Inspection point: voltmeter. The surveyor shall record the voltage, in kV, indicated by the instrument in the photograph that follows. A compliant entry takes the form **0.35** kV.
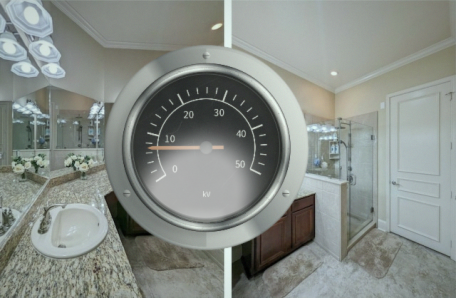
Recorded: **7** kV
